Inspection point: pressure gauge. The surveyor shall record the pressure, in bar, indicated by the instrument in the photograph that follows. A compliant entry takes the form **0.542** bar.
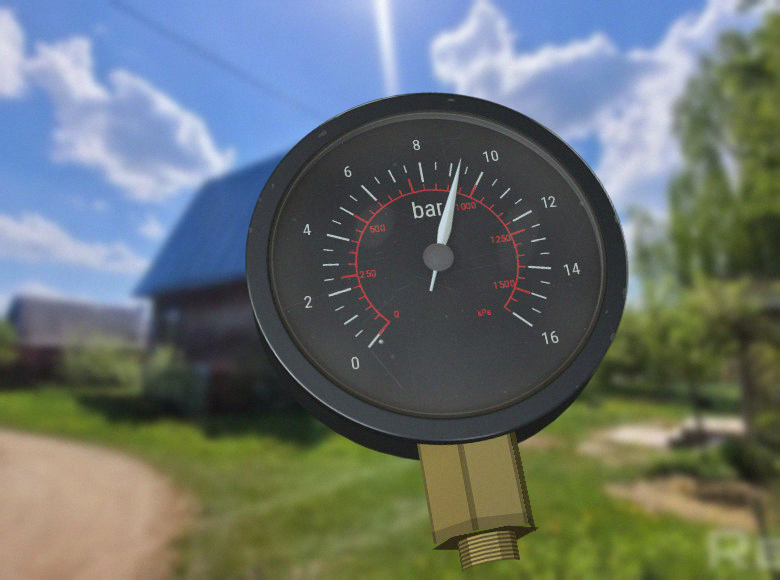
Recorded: **9.25** bar
